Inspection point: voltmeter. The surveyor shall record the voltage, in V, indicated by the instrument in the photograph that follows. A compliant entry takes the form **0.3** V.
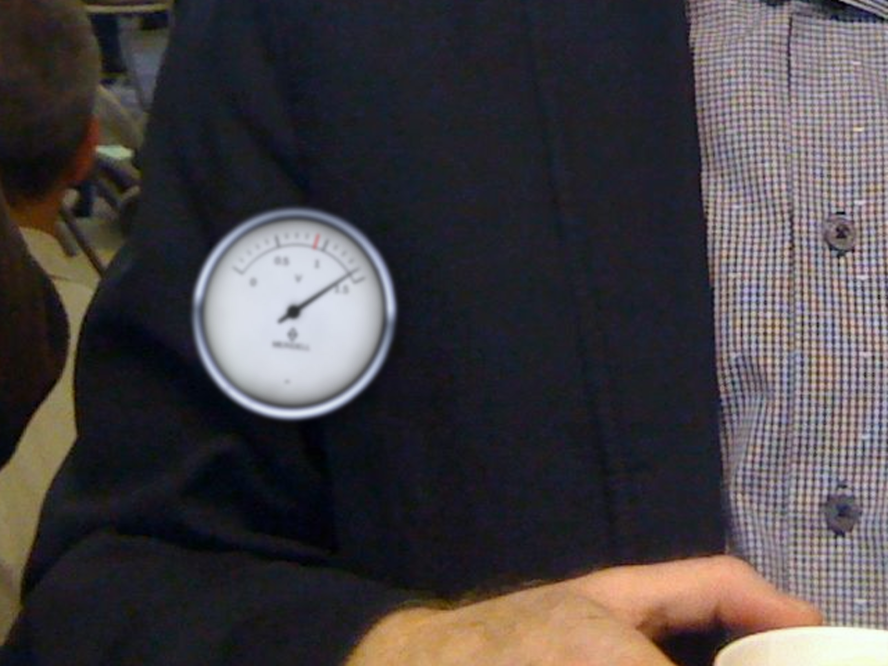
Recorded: **1.4** V
